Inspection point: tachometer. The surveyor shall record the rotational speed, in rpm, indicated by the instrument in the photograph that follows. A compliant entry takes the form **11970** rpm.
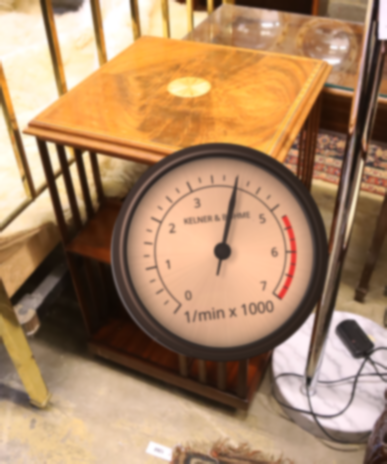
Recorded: **4000** rpm
